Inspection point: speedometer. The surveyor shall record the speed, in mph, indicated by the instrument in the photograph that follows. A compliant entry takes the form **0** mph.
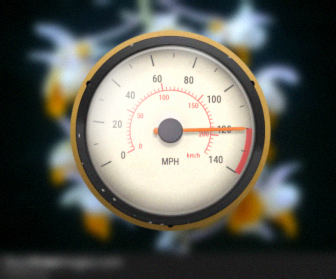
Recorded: **120** mph
